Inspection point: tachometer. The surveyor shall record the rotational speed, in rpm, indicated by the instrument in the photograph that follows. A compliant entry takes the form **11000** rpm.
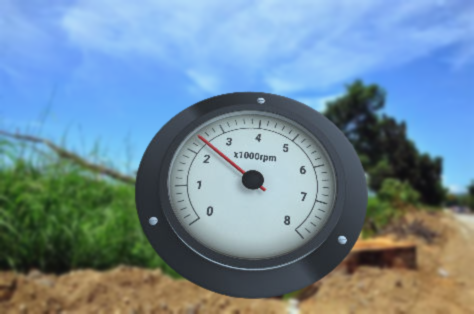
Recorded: **2400** rpm
